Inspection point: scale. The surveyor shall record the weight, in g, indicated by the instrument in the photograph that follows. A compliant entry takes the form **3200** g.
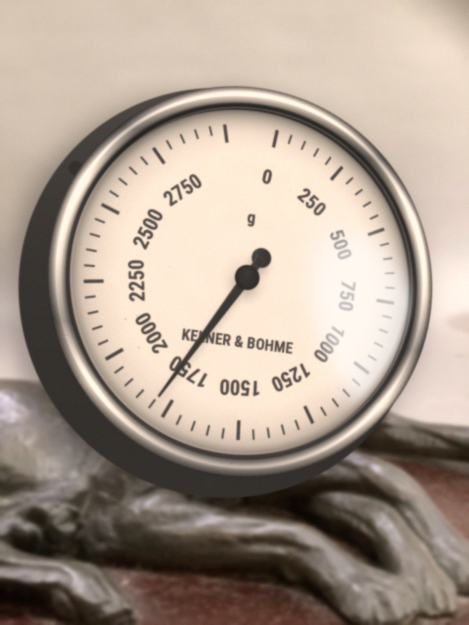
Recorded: **1800** g
